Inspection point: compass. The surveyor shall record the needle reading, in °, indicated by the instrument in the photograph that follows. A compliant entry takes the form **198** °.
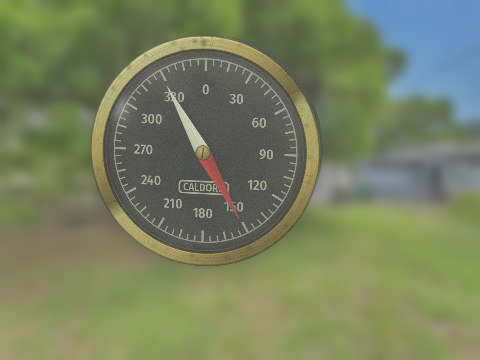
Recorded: **150** °
